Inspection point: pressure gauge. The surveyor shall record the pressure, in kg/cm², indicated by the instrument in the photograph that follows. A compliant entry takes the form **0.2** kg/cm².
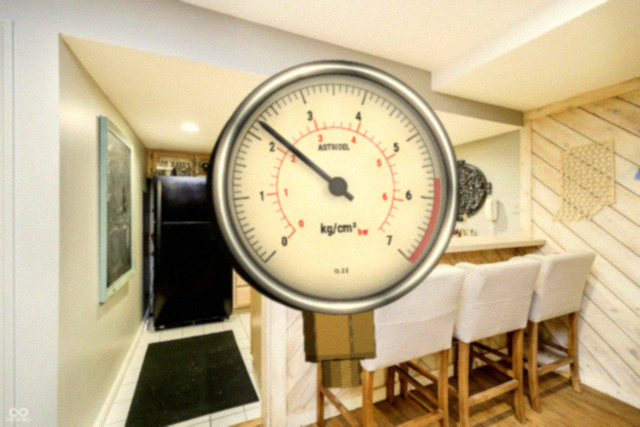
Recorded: **2.2** kg/cm²
